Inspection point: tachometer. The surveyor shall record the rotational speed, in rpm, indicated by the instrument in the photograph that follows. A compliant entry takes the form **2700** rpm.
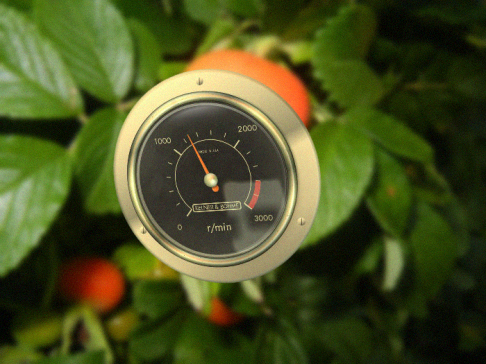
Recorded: **1300** rpm
